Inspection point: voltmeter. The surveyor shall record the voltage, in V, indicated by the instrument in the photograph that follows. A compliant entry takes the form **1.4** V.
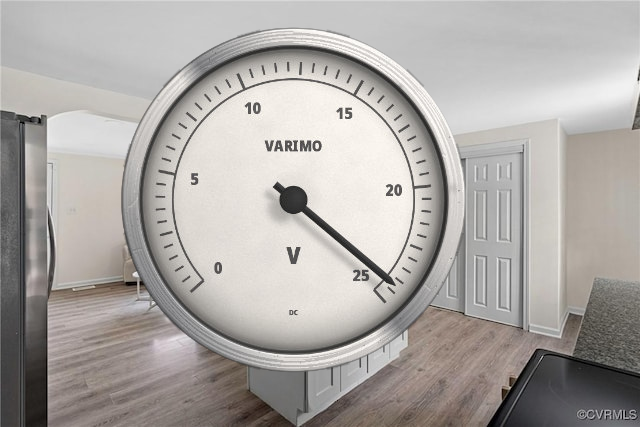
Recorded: **24.25** V
